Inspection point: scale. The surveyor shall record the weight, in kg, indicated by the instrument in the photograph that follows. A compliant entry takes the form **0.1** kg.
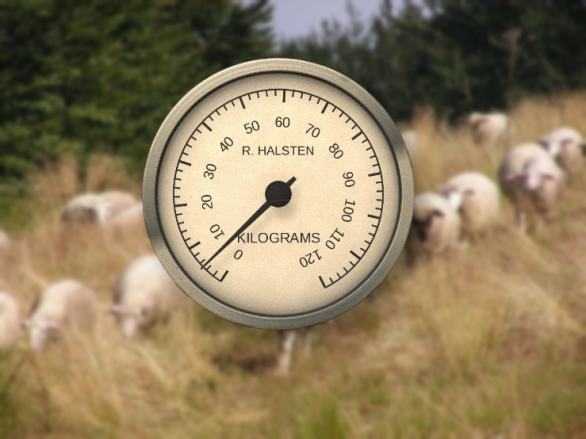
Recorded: **5** kg
